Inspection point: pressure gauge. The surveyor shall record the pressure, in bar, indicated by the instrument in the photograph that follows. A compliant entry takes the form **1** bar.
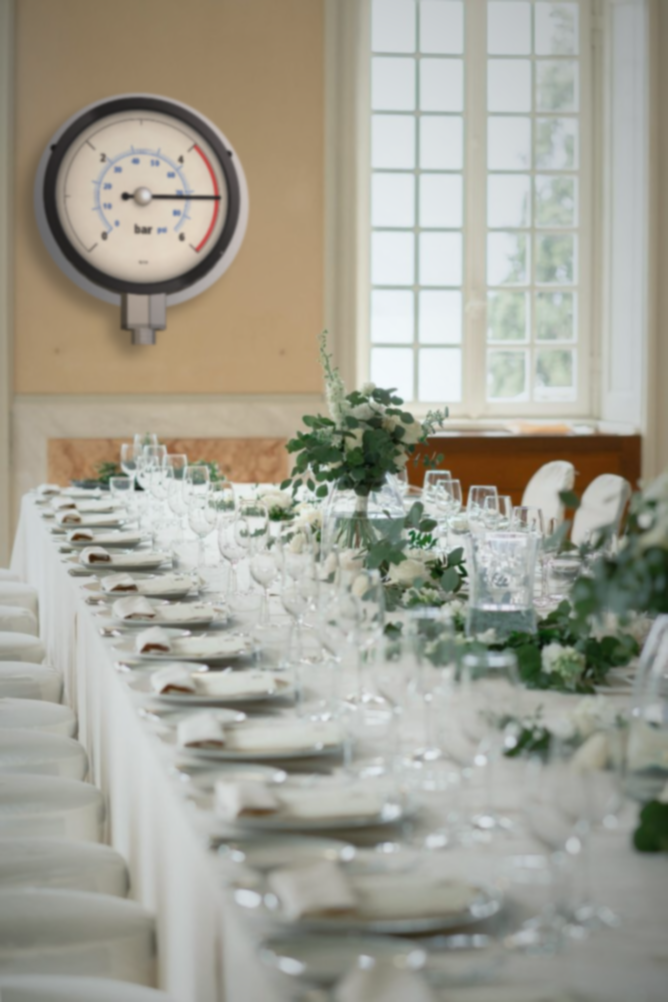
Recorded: **5** bar
